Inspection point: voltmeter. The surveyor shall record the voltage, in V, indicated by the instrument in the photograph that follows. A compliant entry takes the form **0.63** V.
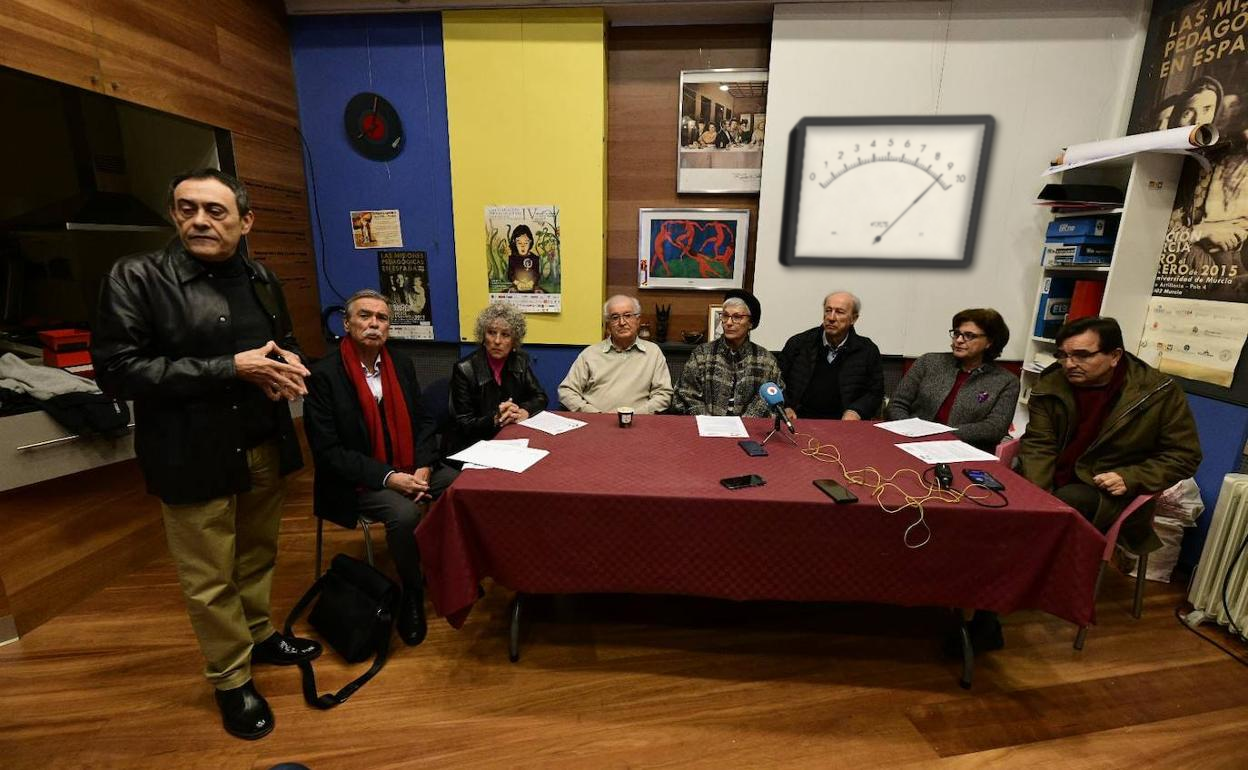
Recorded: **9** V
